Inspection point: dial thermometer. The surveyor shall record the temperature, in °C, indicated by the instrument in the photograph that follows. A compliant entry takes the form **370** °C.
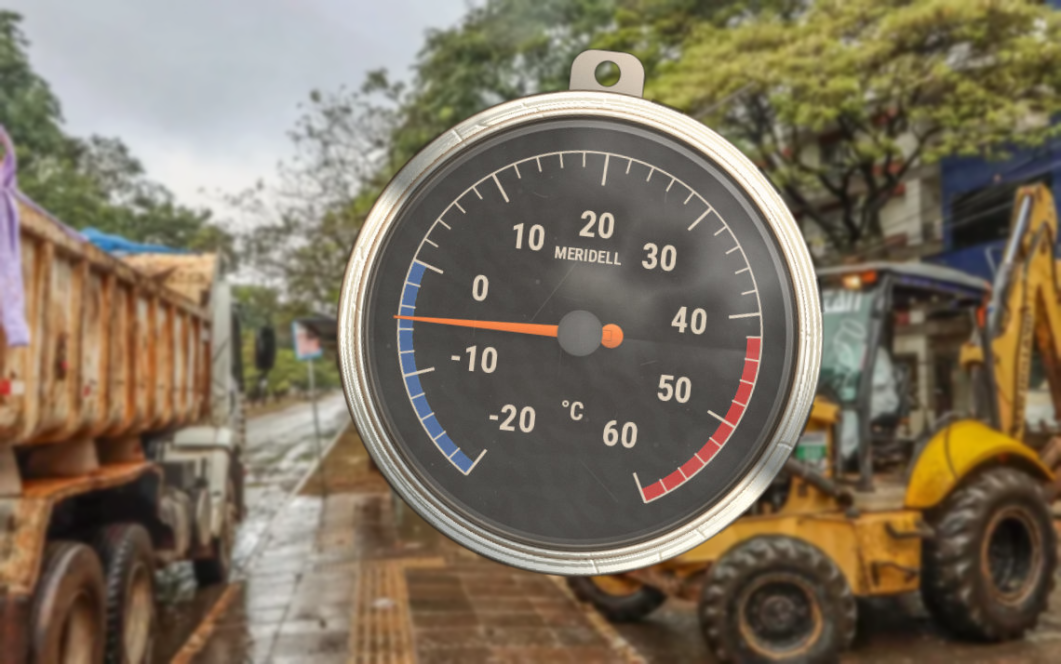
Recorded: **-5** °C
